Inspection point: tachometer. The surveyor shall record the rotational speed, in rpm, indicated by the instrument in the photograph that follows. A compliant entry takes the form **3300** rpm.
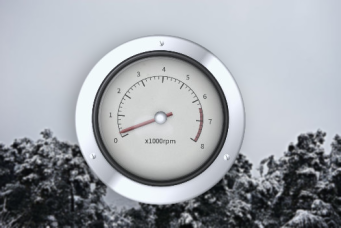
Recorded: **200** rpm
